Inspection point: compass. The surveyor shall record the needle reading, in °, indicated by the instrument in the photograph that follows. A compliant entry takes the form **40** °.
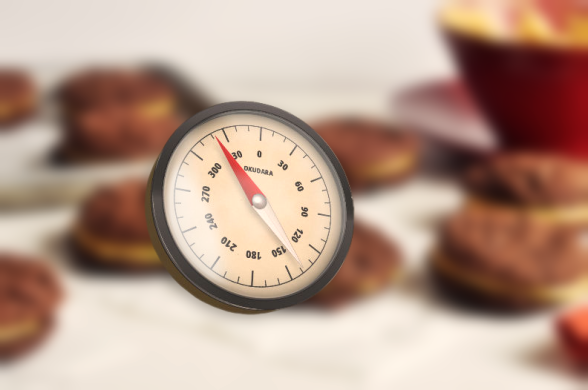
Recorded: **320** °
